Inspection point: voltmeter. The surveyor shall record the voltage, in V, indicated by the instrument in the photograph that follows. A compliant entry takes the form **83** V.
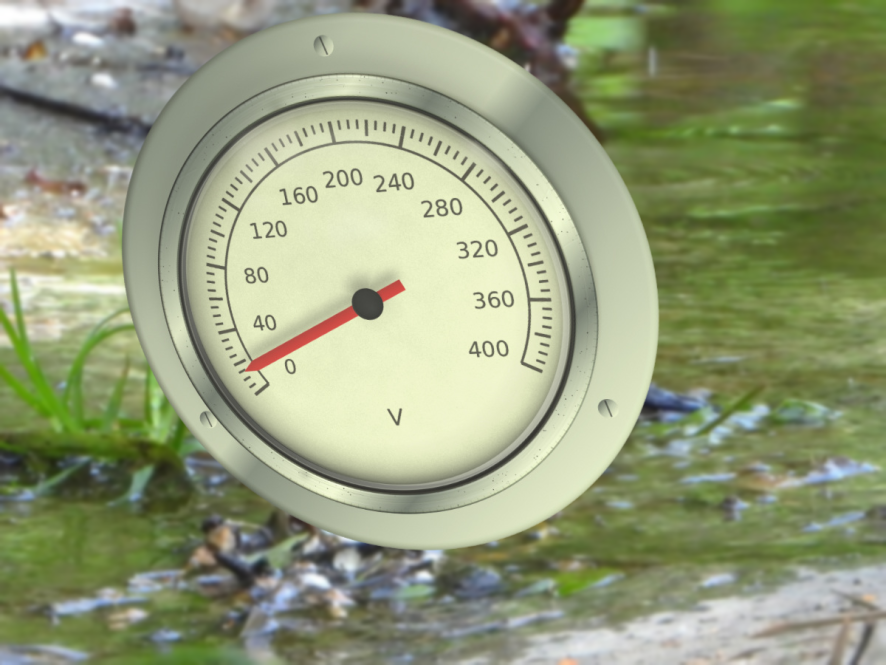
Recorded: **15** V
